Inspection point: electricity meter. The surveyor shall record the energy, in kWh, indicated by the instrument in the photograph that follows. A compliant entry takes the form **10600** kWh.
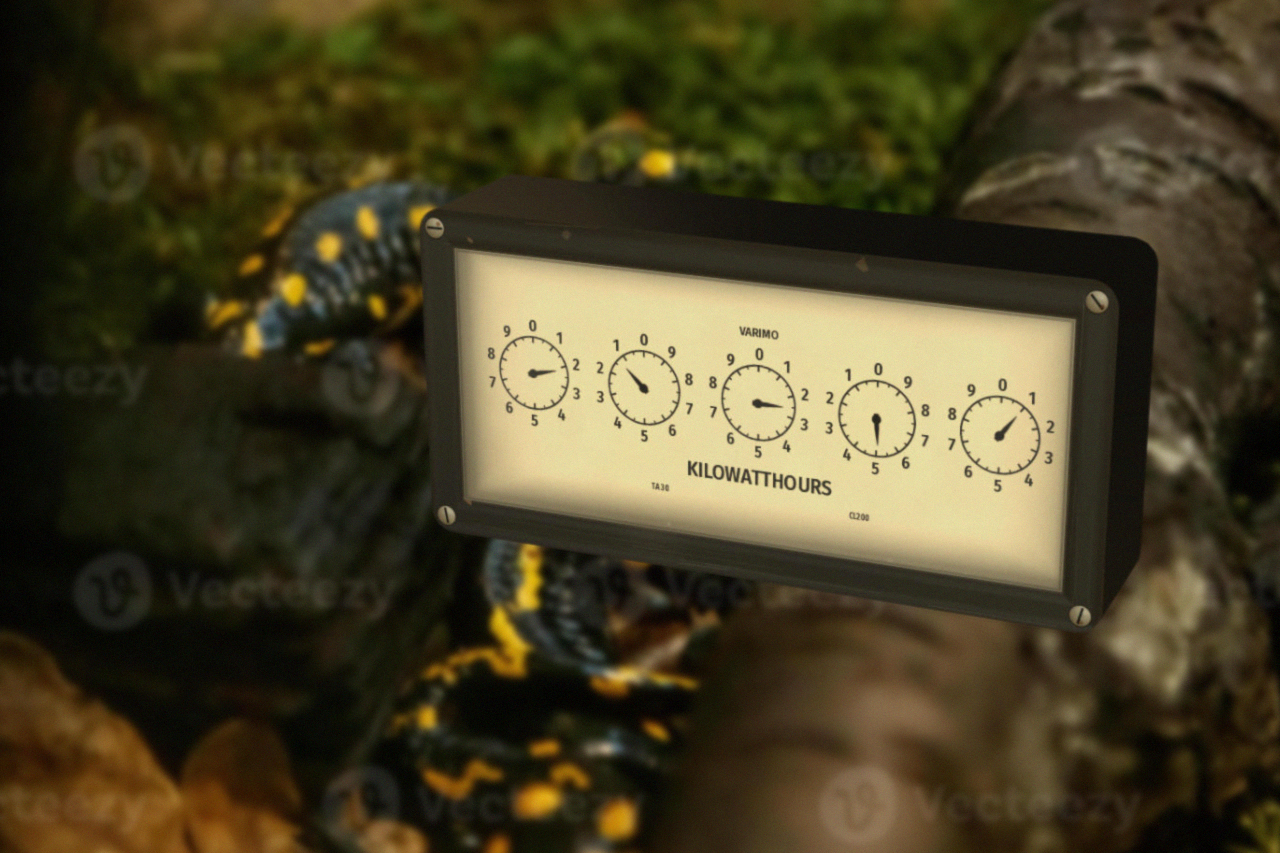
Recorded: **21251** kWh
